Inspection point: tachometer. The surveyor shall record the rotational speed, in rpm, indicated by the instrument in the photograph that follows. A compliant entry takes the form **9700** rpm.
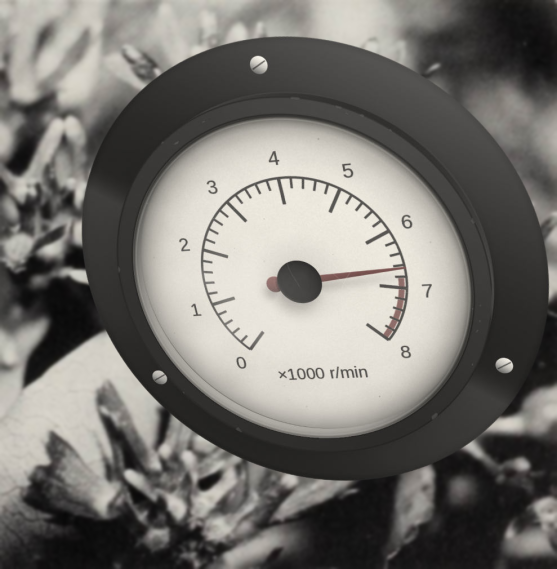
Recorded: **6600** rpm
